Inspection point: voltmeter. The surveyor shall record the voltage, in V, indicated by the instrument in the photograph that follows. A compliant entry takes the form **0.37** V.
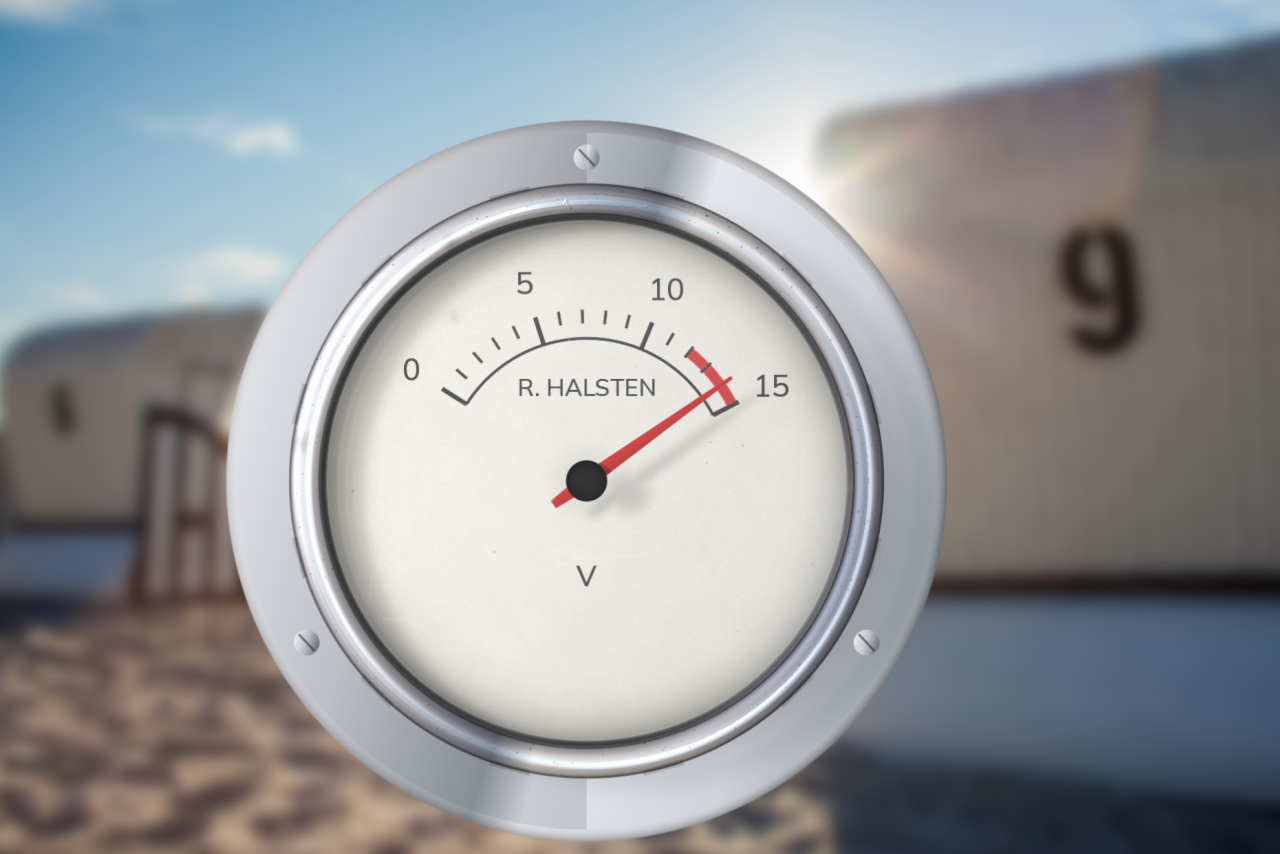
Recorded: **14** V
